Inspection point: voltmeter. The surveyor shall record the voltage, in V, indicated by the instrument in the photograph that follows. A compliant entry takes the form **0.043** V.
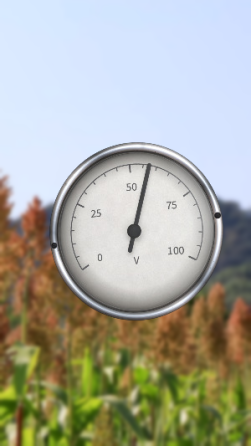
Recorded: **57.5** V
